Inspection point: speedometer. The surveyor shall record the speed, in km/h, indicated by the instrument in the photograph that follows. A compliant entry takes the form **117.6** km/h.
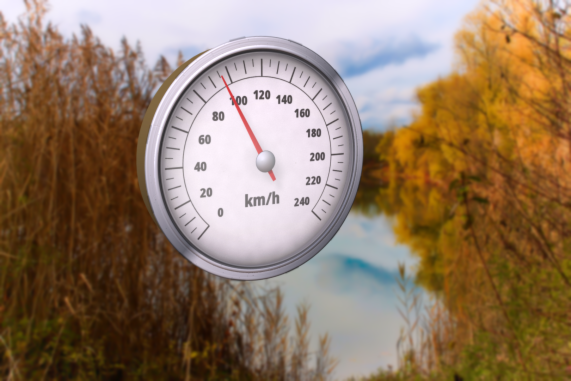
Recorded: **95** km/h
